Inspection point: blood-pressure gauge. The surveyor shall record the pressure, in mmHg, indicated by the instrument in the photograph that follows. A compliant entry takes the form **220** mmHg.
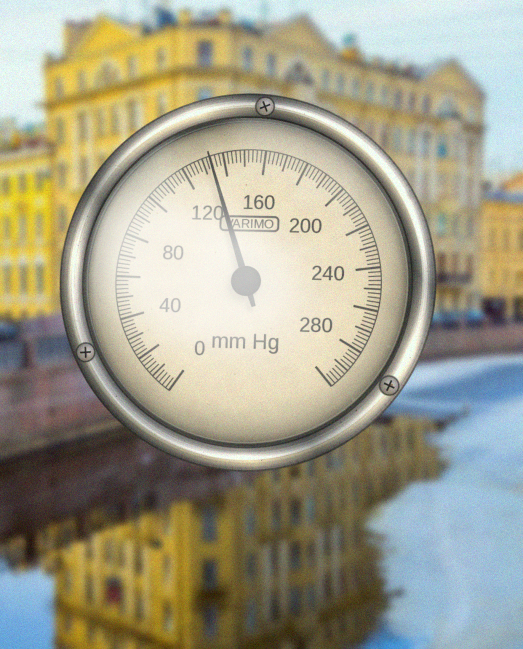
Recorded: **134** mmHg
